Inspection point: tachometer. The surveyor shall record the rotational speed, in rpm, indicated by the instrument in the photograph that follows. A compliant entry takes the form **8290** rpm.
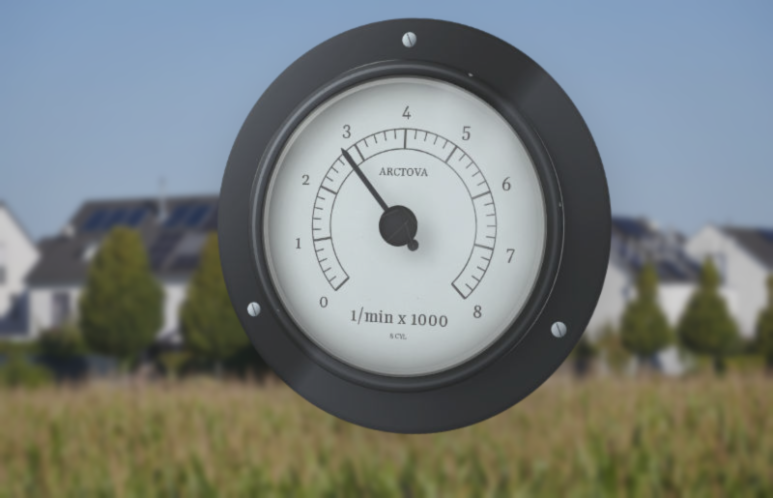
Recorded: **2800** rpm
